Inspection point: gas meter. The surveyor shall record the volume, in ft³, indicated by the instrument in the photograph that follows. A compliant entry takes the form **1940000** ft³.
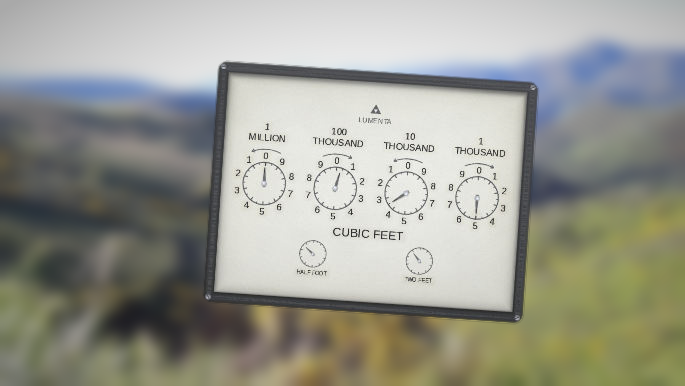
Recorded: **3500** ft³
